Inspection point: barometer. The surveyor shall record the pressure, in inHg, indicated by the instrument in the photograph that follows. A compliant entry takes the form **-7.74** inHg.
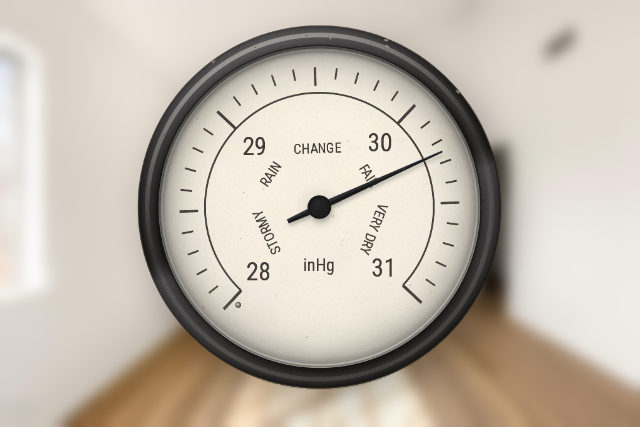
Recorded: **30.25** inHg
